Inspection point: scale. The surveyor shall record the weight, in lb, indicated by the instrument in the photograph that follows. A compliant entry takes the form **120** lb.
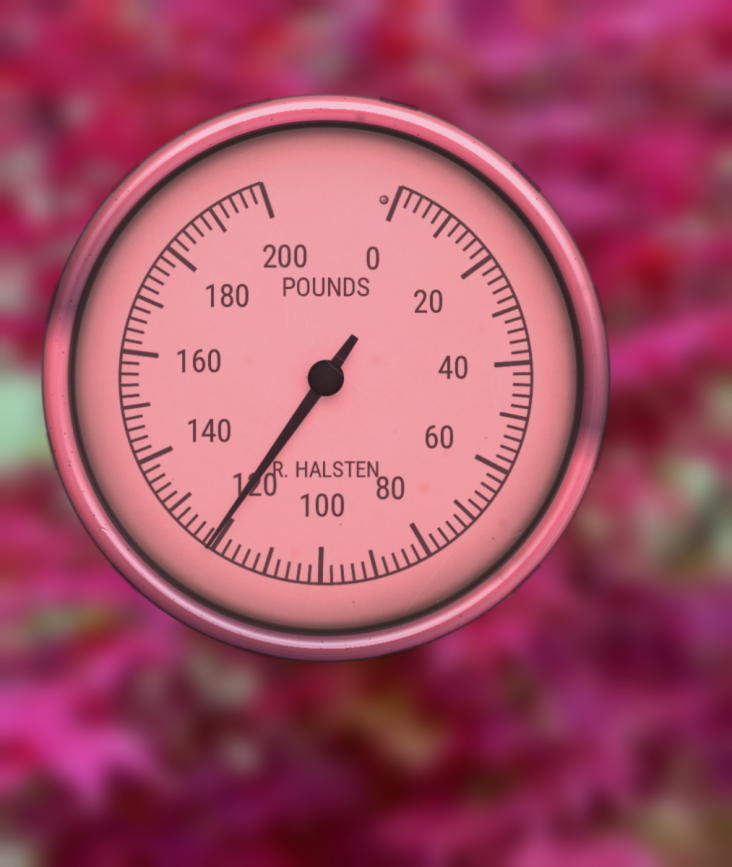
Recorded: **121** lb
